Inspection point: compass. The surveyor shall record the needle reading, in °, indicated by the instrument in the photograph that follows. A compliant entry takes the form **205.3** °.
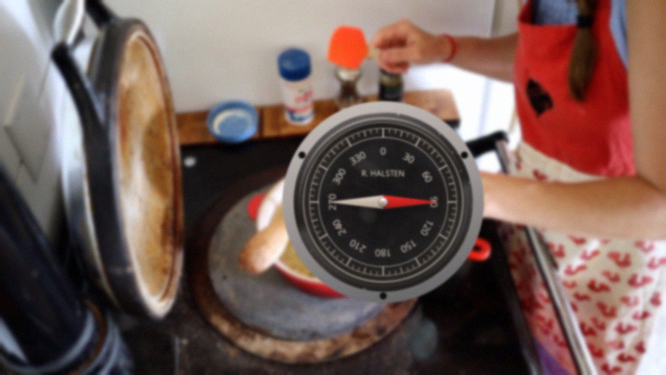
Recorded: **90** °
